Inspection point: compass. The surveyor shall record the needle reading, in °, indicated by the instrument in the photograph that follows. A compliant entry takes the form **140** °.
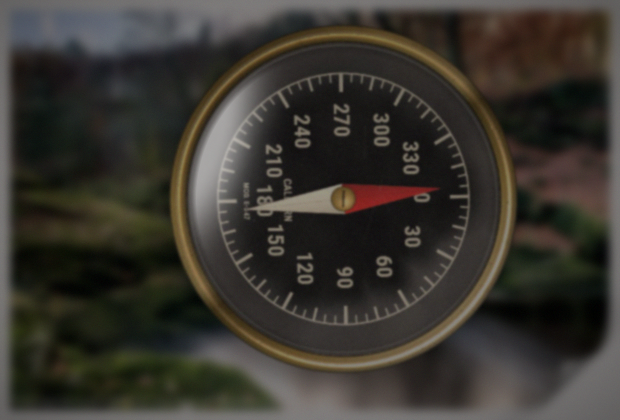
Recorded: **355** °
